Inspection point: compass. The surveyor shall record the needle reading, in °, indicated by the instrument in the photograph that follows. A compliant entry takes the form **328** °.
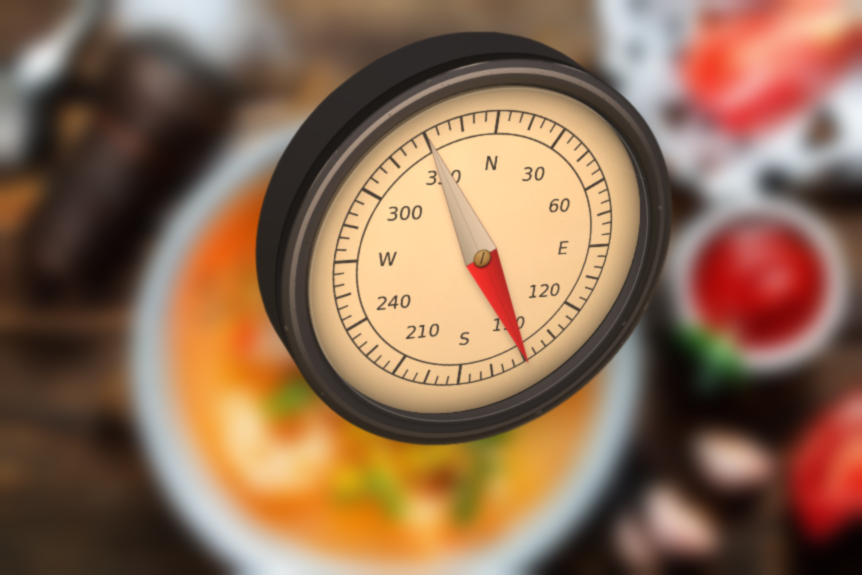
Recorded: **150** °
